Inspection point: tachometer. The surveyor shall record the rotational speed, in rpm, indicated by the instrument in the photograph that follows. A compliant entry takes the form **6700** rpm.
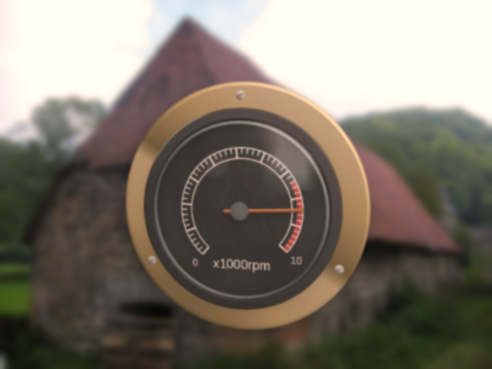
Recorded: **8400** rpm
